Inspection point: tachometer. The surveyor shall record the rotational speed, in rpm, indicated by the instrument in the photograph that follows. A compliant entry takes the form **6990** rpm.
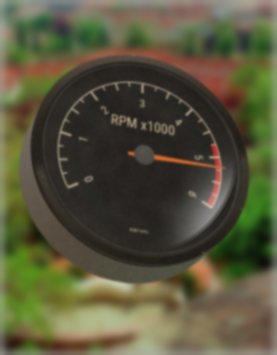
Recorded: **5250** rpm
